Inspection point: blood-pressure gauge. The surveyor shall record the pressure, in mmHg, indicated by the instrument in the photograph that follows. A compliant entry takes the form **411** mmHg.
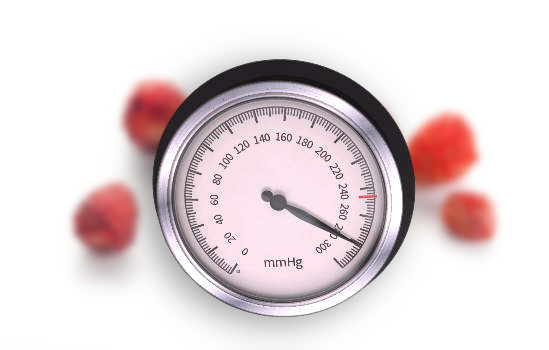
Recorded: **280** mmHg
